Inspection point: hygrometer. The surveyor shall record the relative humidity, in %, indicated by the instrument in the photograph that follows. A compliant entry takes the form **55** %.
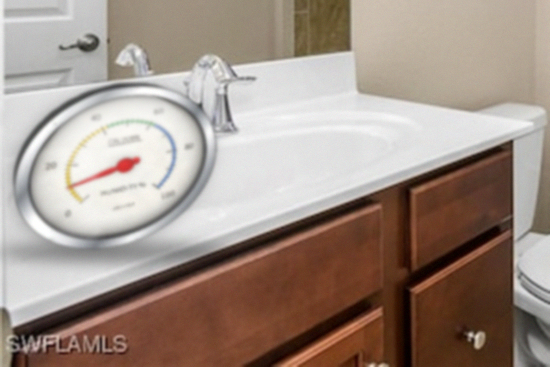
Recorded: **10** %
